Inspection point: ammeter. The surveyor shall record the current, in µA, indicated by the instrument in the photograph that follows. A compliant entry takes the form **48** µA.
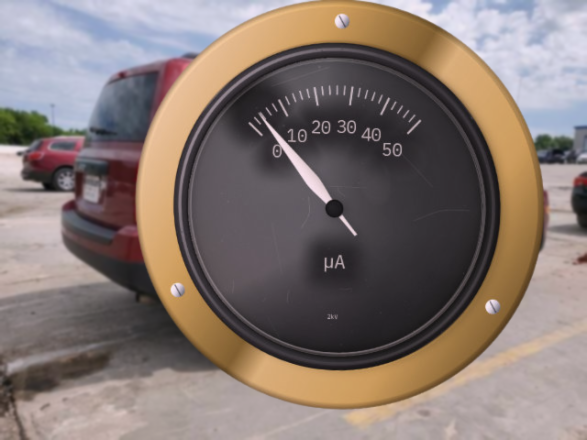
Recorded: **4** µA
